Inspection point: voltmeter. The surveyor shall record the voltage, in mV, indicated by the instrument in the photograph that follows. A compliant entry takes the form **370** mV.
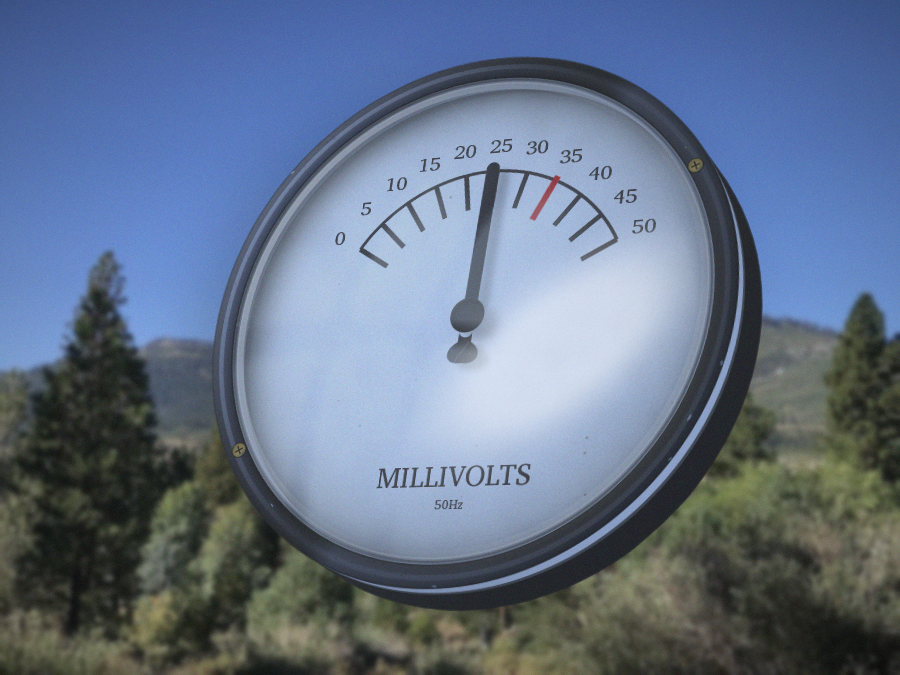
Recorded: **25** mV
